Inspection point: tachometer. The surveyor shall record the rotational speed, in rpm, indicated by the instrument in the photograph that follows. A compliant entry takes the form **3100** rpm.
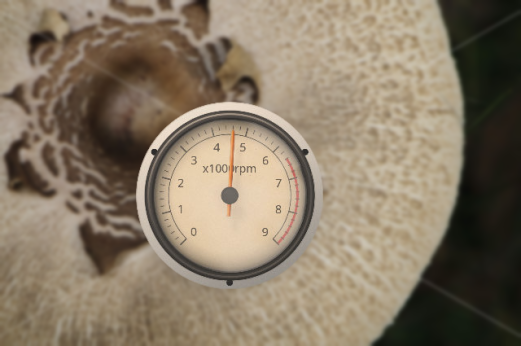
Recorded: **4600** rpm
